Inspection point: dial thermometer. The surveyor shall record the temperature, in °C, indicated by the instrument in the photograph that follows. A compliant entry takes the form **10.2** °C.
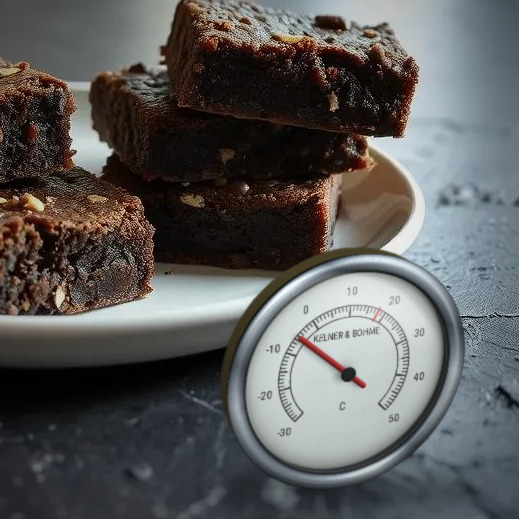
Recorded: **-5** °C
